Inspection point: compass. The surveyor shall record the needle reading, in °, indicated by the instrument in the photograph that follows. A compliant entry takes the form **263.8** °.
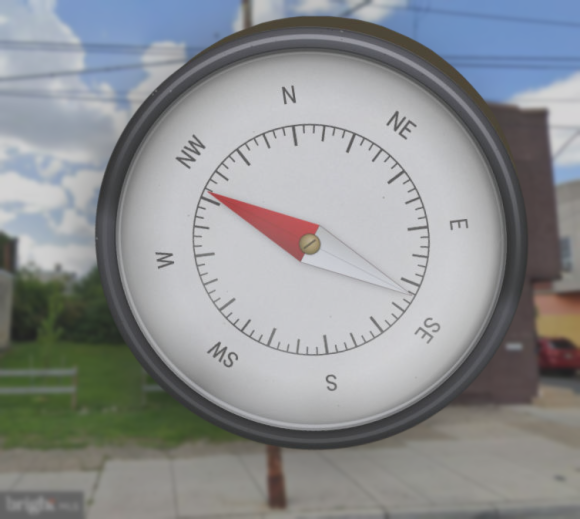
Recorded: **305** °
